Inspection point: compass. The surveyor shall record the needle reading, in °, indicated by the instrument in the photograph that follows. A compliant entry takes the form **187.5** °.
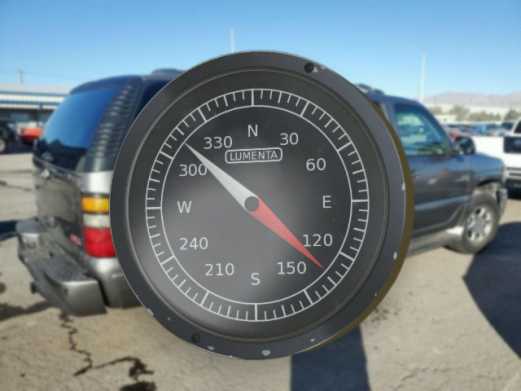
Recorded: **132.5** °
